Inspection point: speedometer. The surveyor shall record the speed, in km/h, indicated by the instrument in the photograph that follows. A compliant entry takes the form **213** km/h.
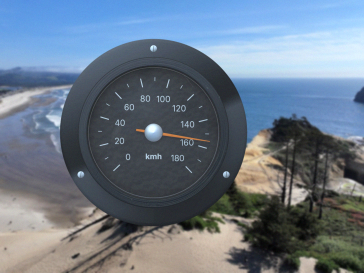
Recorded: **155** km/h
